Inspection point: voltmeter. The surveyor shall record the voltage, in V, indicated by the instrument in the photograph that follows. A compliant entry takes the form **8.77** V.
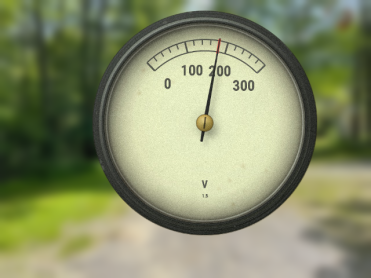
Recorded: **180** V
